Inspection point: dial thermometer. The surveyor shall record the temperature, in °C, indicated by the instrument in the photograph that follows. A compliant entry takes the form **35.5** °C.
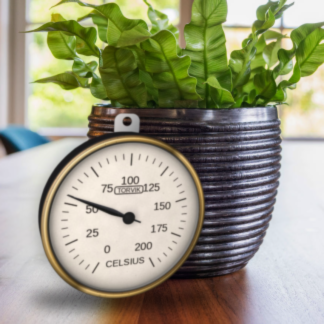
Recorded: **55** °C
